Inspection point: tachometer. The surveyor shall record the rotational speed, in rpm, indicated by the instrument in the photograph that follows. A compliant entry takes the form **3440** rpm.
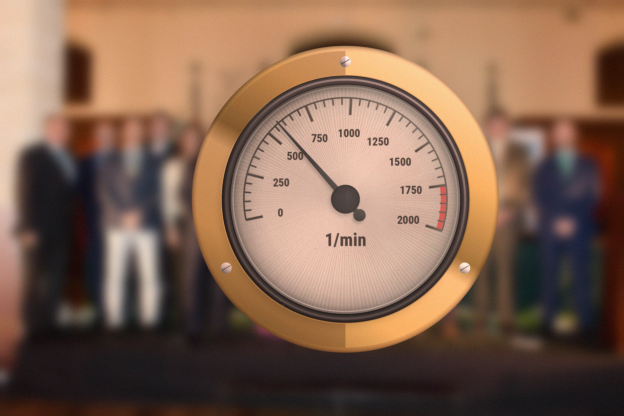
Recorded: **575** rpm
